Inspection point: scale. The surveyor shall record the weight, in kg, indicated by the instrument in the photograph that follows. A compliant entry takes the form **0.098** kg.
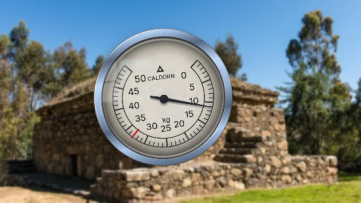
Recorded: **11** kg
